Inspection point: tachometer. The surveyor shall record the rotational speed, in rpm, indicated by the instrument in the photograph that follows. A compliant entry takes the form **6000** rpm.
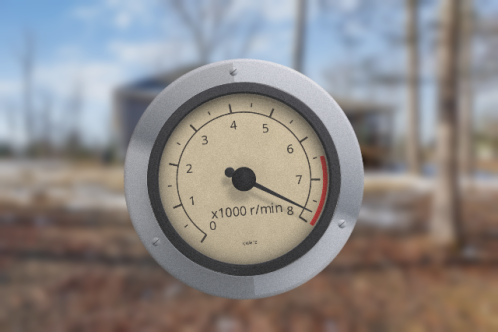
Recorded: **7750** rpm
